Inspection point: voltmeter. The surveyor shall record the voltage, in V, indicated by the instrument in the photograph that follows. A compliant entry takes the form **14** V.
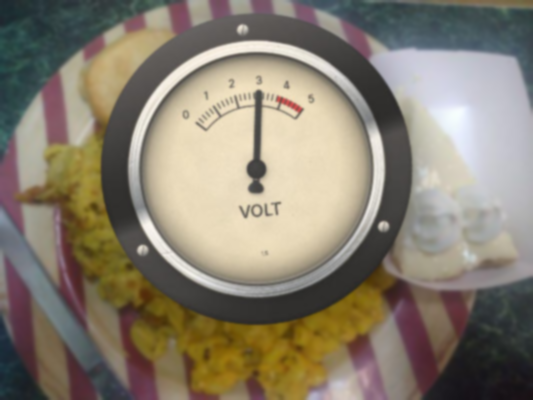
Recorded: **3** V
